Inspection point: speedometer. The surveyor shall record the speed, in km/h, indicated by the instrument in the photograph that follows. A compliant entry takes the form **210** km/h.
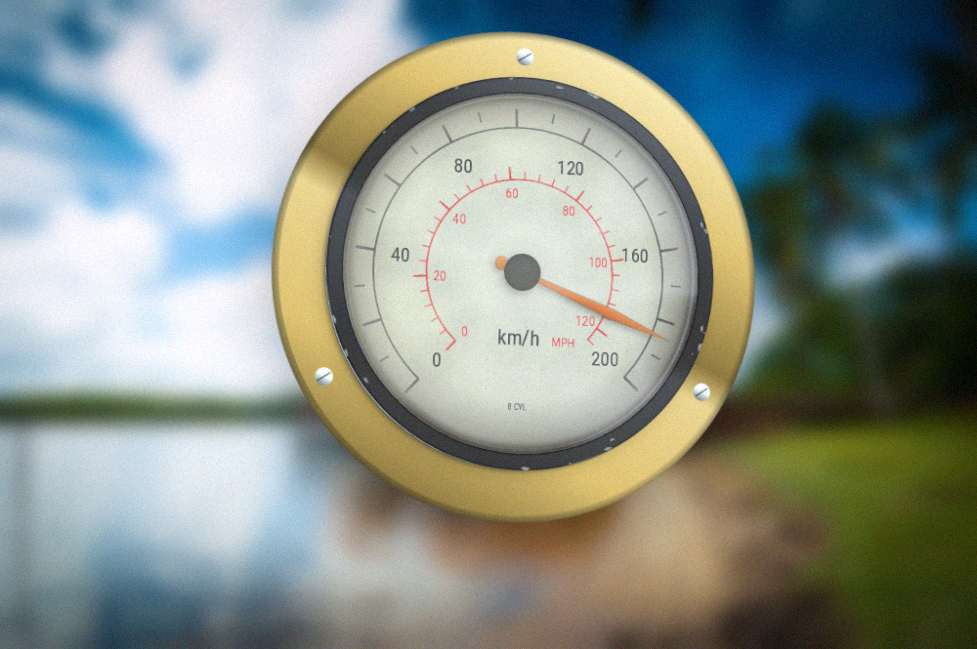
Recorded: **185** km/h
